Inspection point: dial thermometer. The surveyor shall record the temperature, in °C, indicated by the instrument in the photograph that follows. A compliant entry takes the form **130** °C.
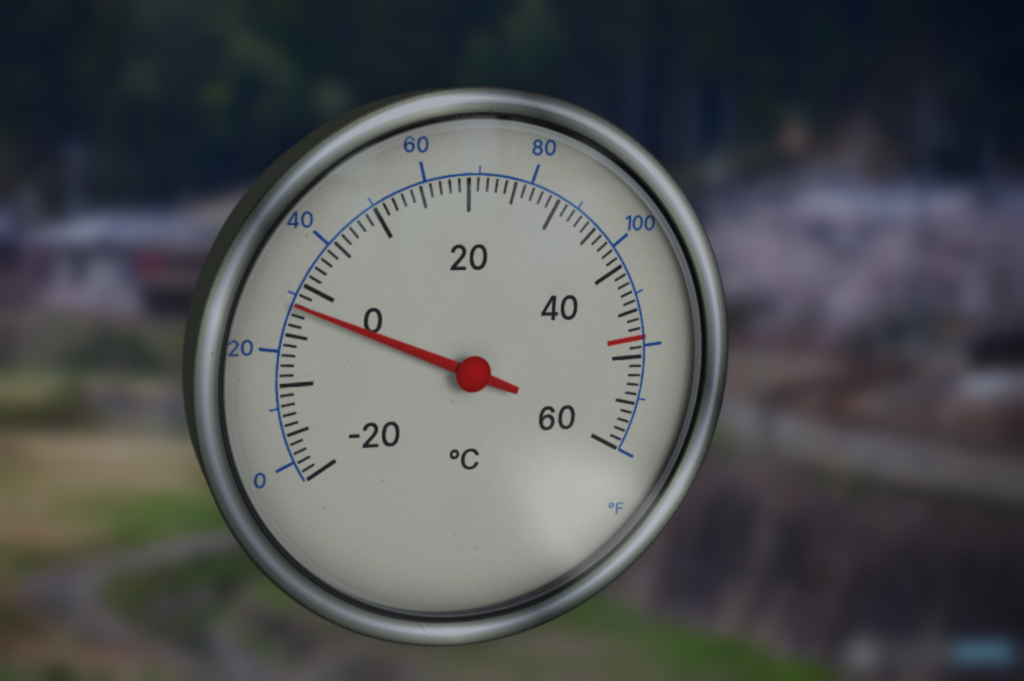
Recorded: **-2** °C
